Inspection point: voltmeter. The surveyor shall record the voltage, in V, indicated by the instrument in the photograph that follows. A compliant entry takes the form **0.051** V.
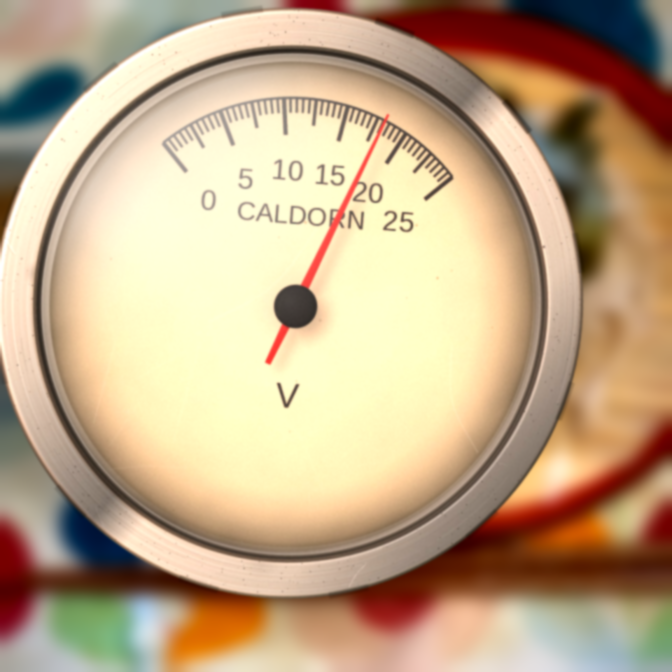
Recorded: **18** V
